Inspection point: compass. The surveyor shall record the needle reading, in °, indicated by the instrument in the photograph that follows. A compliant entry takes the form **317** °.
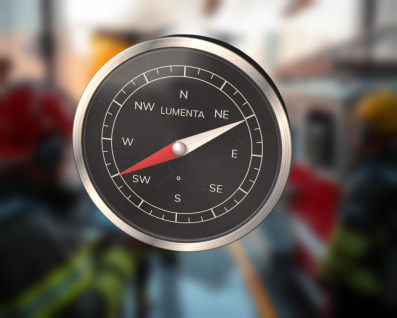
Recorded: **240** °
